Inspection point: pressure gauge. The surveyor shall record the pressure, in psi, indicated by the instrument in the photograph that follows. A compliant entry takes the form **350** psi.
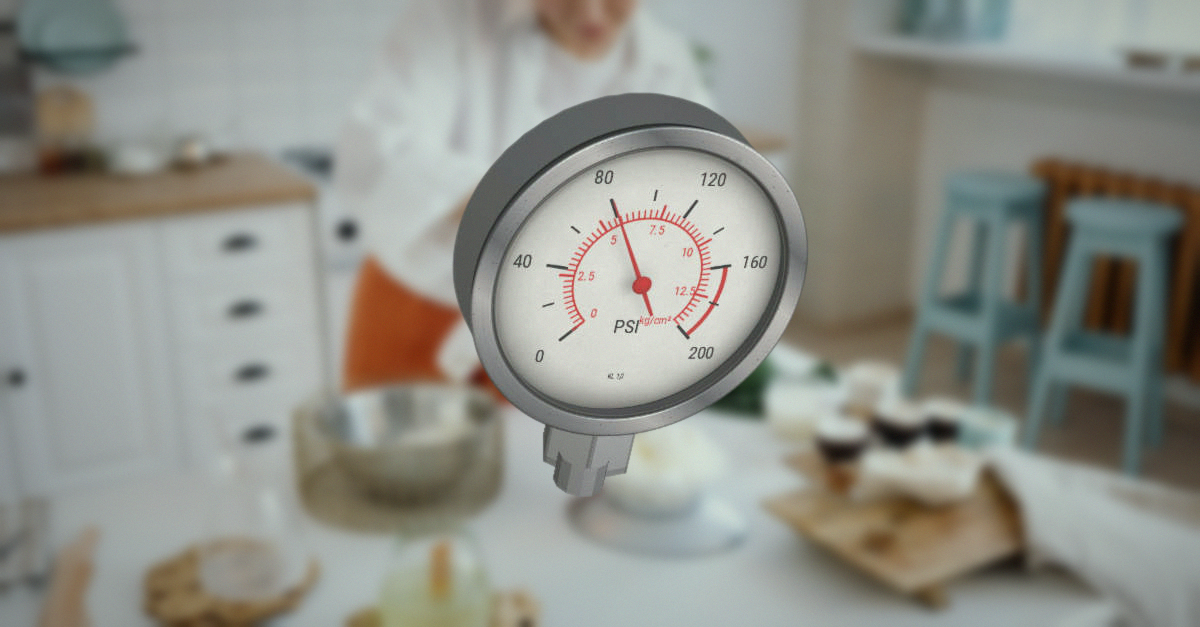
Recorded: **80** psi
